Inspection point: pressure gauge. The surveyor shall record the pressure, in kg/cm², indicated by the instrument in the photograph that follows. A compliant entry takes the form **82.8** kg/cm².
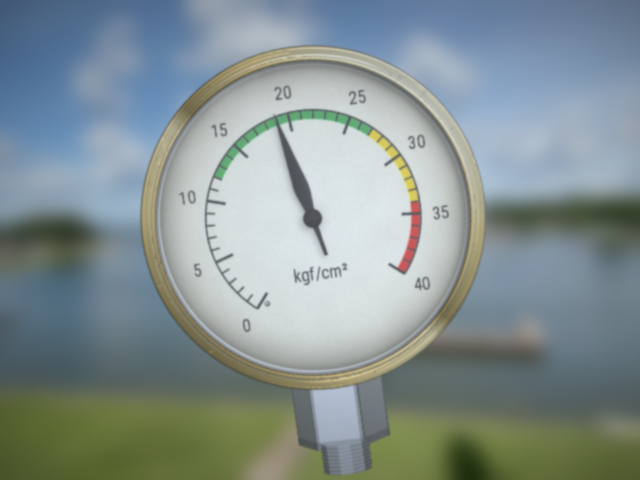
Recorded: **19** kg/cm²
